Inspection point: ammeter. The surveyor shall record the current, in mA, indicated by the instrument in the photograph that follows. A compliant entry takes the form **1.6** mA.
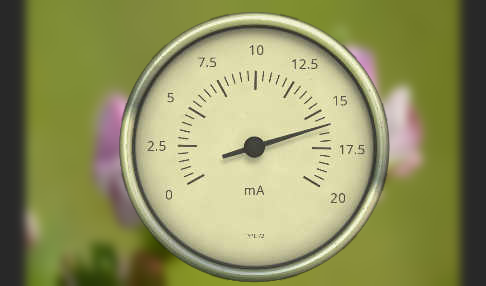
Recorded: **16** mA
